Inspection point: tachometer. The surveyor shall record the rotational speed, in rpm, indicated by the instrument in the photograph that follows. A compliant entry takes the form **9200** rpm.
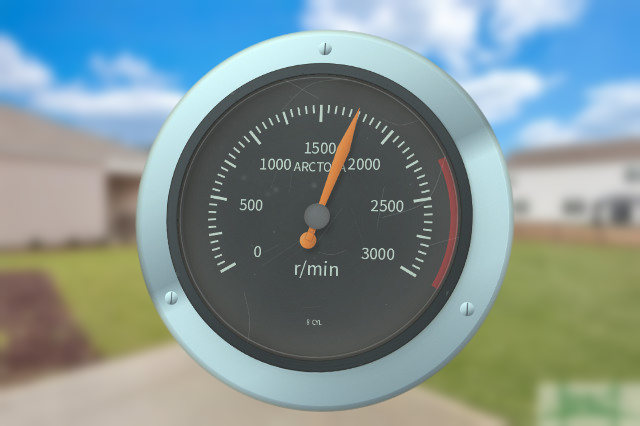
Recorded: **1750** rpm
